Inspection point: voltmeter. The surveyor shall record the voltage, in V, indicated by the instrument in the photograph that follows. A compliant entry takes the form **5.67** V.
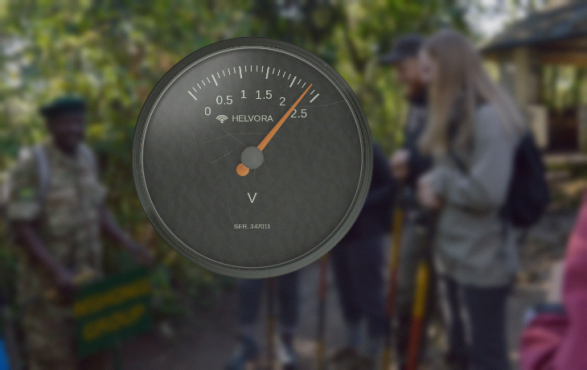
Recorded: **2.3** V
